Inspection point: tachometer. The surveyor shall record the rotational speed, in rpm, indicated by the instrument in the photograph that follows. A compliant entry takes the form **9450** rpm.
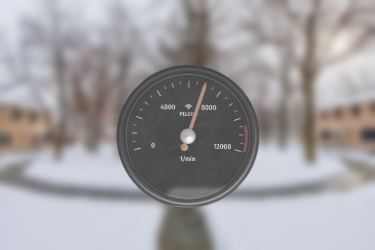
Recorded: **7000** rpm
